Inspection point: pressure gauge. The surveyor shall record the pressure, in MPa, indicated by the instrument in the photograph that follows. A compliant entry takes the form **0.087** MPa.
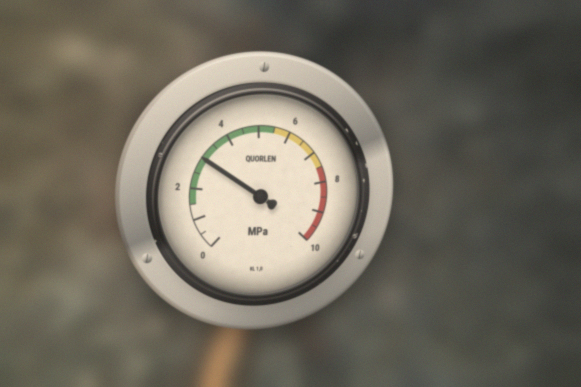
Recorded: **3** MPa
